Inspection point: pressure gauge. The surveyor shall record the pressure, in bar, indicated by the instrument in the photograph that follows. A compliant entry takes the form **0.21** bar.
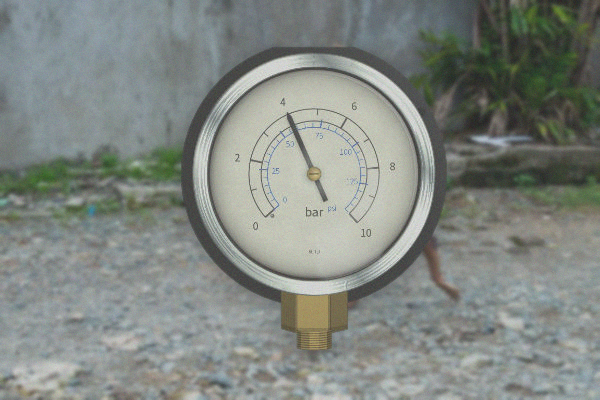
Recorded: **4** bar
